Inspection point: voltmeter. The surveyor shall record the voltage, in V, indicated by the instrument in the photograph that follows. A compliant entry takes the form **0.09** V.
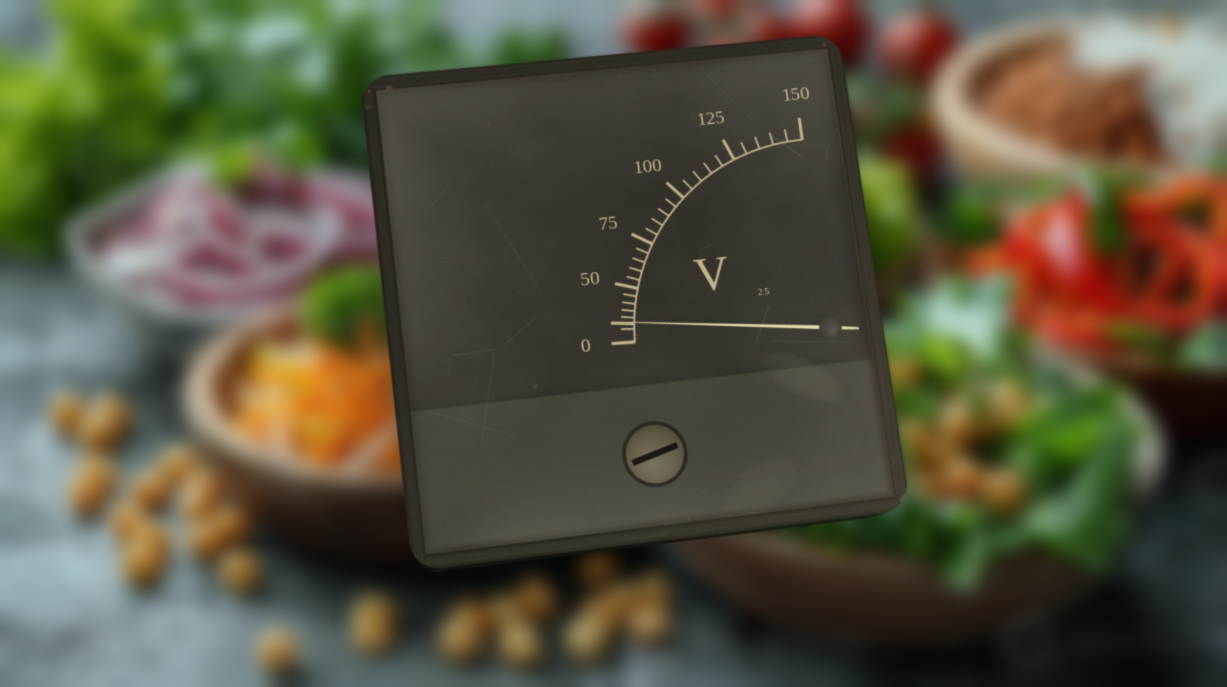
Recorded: **25** V
